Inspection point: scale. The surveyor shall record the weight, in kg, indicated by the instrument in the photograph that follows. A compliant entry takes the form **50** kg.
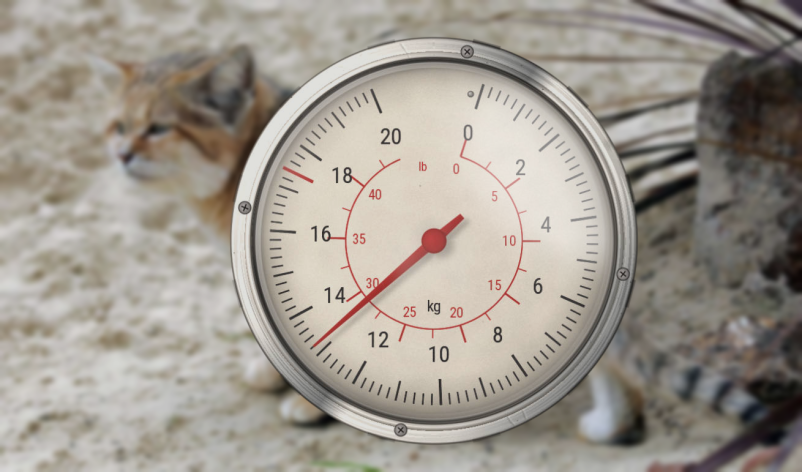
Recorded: **13.2** kg
